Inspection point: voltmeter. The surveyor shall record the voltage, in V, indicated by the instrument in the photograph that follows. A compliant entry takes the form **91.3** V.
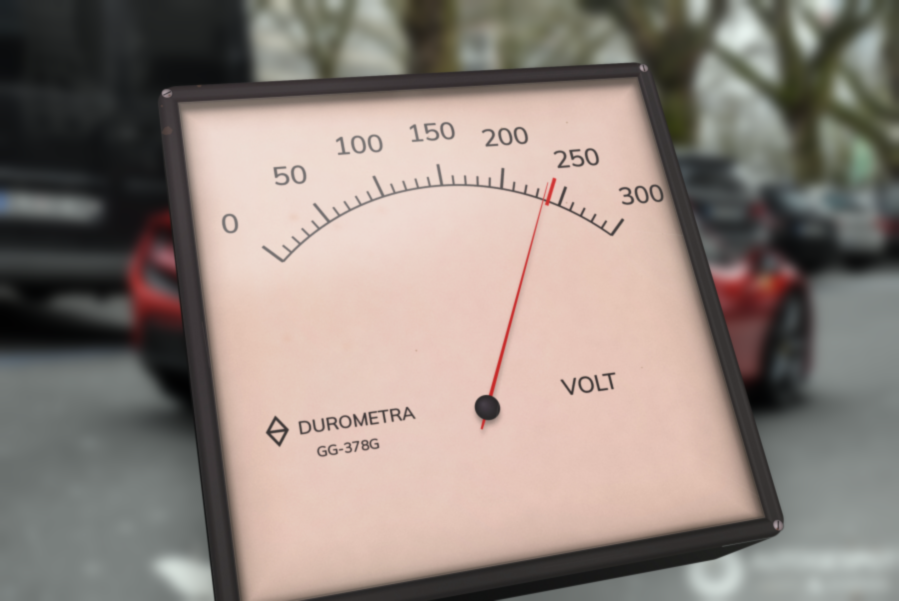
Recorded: **235** V
